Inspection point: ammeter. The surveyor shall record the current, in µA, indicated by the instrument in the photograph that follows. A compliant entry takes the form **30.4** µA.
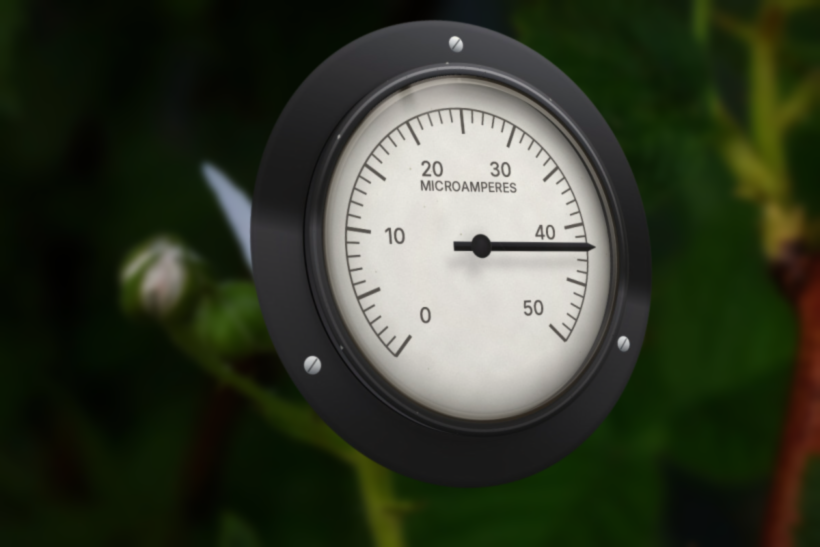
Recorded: **42** µA
